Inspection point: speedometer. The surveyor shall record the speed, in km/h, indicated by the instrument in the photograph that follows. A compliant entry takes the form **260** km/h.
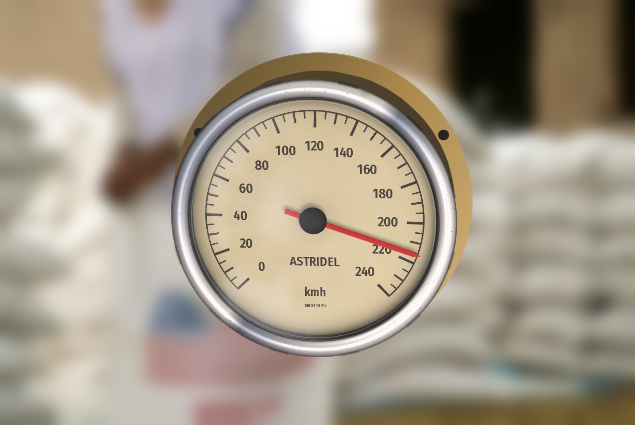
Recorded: **215** km/h
